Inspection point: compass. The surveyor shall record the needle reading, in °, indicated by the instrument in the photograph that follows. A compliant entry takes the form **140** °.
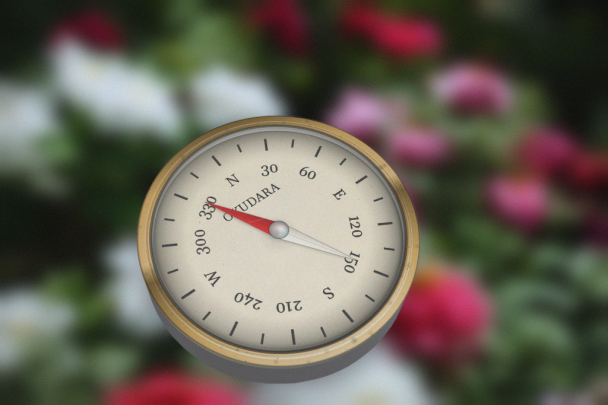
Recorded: **330** °
